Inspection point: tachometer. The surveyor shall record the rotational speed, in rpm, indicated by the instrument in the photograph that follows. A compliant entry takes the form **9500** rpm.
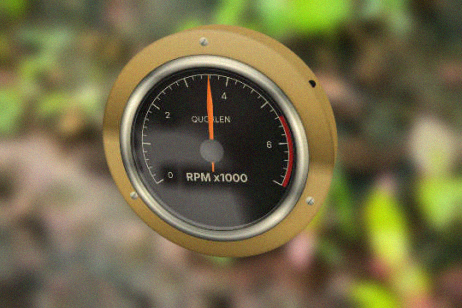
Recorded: **3600** rpm
